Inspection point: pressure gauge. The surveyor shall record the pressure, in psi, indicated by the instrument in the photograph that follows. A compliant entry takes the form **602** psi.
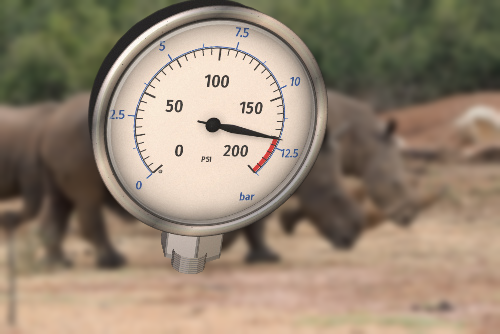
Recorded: **175** psi
